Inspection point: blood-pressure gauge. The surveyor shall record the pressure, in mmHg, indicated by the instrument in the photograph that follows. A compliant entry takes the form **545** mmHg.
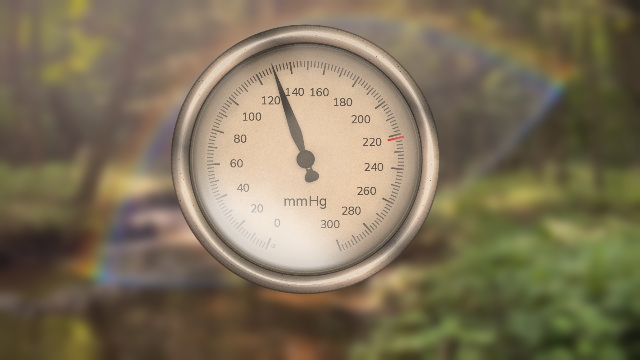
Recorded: **130** mmHg
